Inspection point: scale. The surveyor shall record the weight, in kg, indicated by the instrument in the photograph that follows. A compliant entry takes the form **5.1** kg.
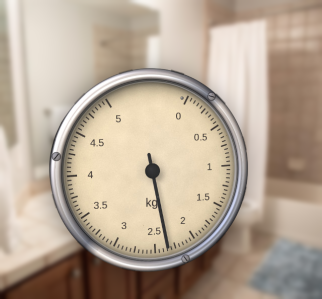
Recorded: **2.35** kg
